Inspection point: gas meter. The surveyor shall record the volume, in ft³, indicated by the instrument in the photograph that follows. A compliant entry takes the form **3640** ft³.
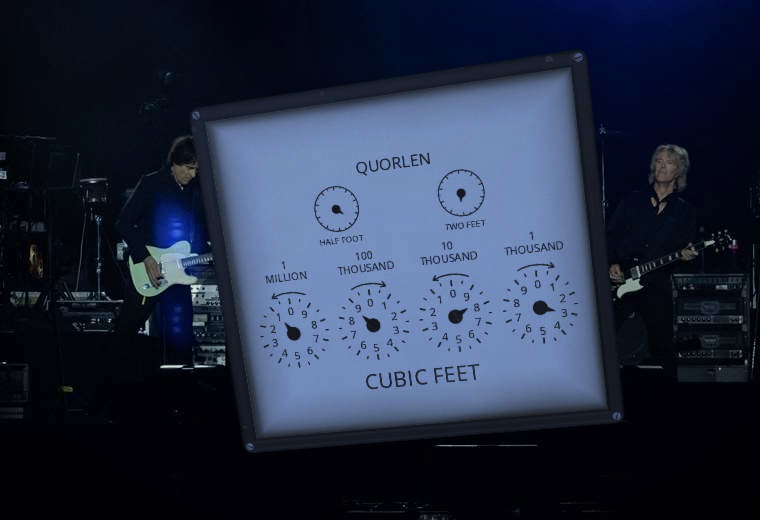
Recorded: **88300** ft³
